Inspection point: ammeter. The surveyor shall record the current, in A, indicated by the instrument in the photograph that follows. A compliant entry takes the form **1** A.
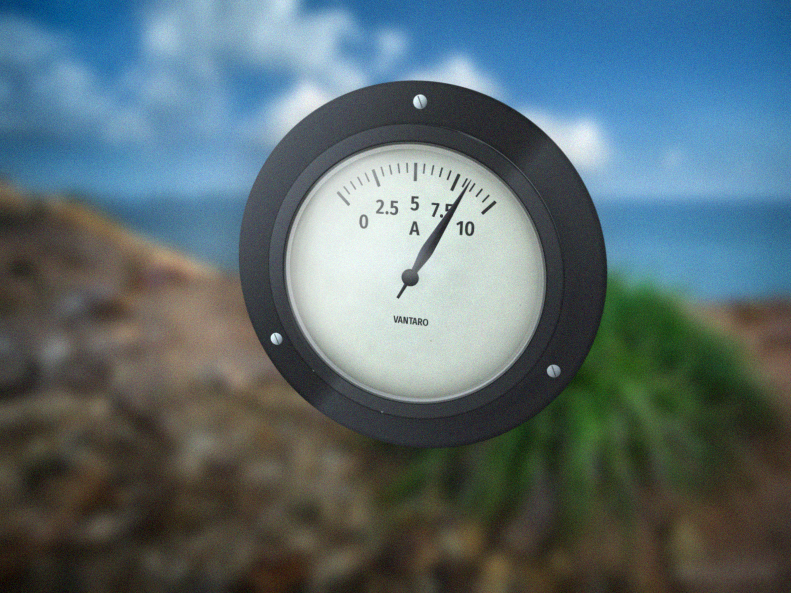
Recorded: **8.25** A
